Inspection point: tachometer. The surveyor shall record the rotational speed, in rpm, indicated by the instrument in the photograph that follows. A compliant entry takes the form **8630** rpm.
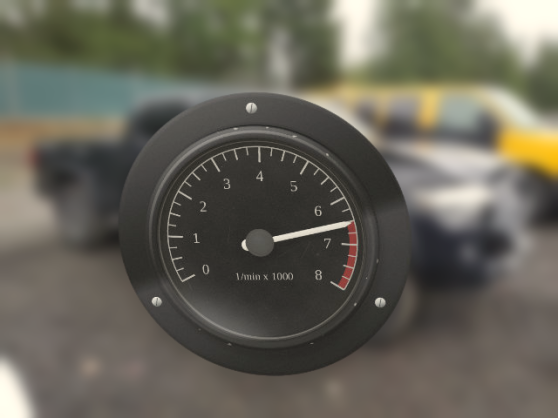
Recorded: **6500** rpm
